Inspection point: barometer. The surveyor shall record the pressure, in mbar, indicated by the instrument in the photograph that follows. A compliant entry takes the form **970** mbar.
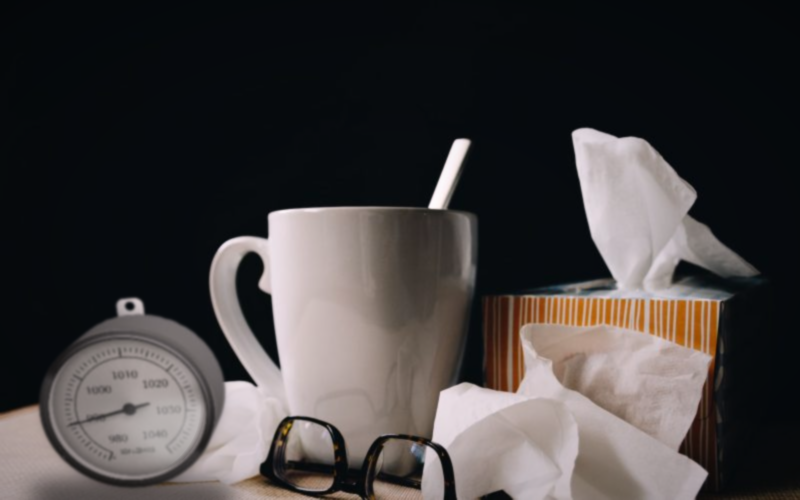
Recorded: **990** mbar
